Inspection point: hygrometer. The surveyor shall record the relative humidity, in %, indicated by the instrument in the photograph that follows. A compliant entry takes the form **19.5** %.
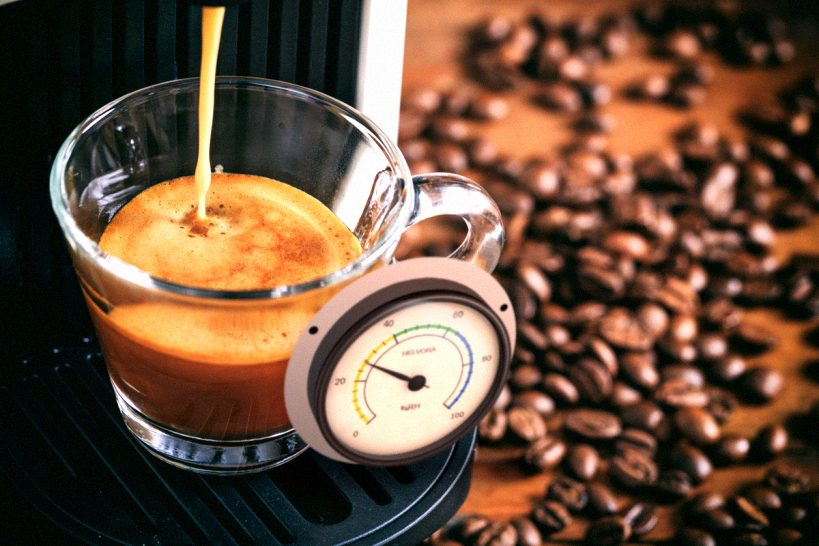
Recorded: **28** %
